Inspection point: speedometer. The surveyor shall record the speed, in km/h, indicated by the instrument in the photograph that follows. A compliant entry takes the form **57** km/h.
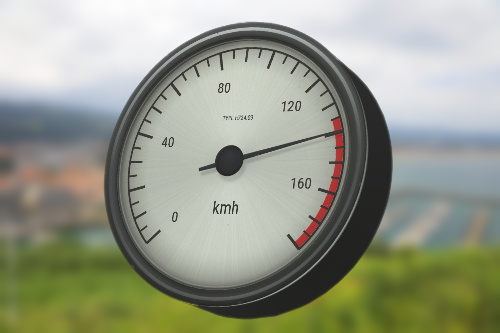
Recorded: **140** km/h
